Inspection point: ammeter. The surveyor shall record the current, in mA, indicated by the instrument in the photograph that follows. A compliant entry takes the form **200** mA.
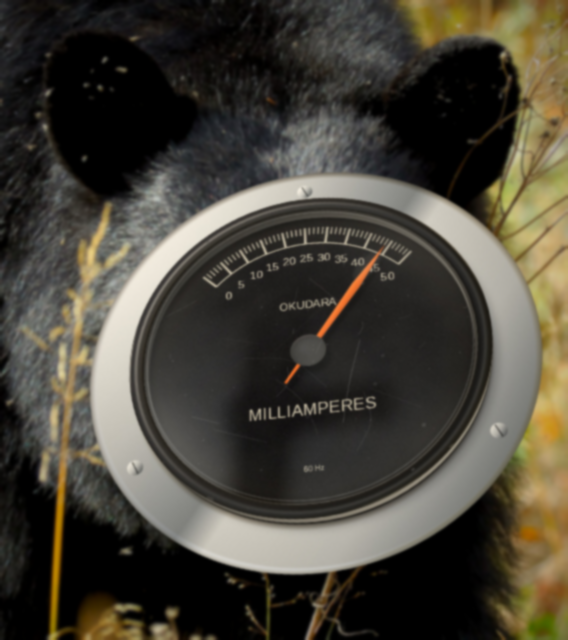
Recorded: **45** mA
